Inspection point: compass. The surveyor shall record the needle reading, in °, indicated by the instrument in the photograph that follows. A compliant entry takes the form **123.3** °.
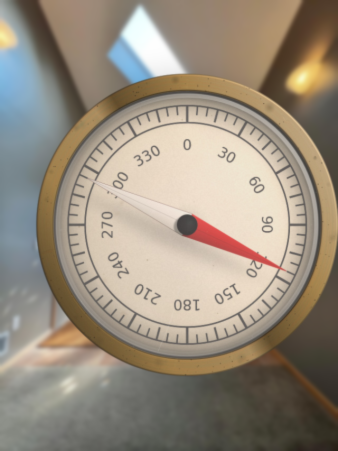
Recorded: **115** °
